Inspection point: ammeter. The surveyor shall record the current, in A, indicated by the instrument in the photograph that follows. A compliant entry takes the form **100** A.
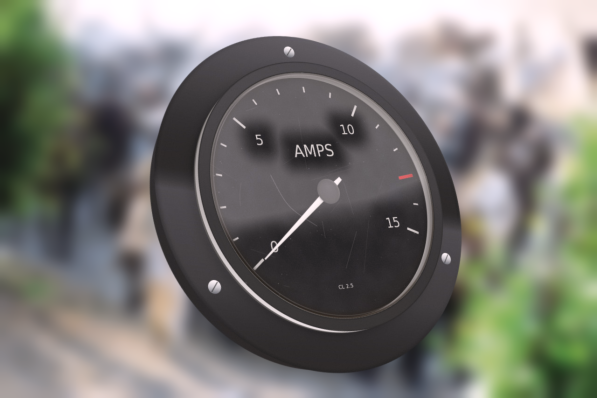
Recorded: **0** A
